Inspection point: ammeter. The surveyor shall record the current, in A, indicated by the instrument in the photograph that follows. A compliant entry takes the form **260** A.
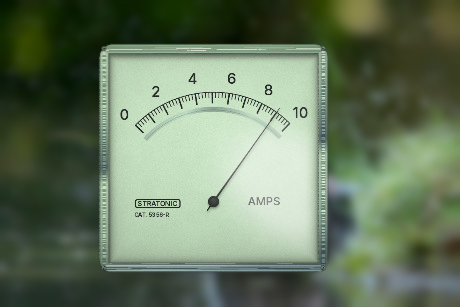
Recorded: **9** A
